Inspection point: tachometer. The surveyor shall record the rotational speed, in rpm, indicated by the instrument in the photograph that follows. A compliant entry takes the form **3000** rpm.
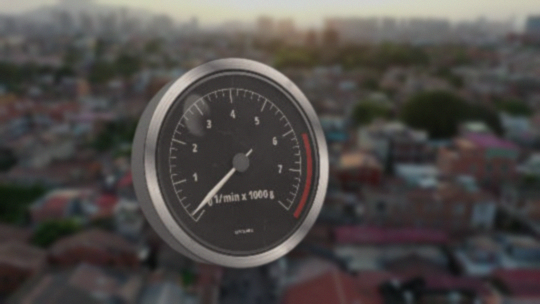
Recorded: **200** rpm
